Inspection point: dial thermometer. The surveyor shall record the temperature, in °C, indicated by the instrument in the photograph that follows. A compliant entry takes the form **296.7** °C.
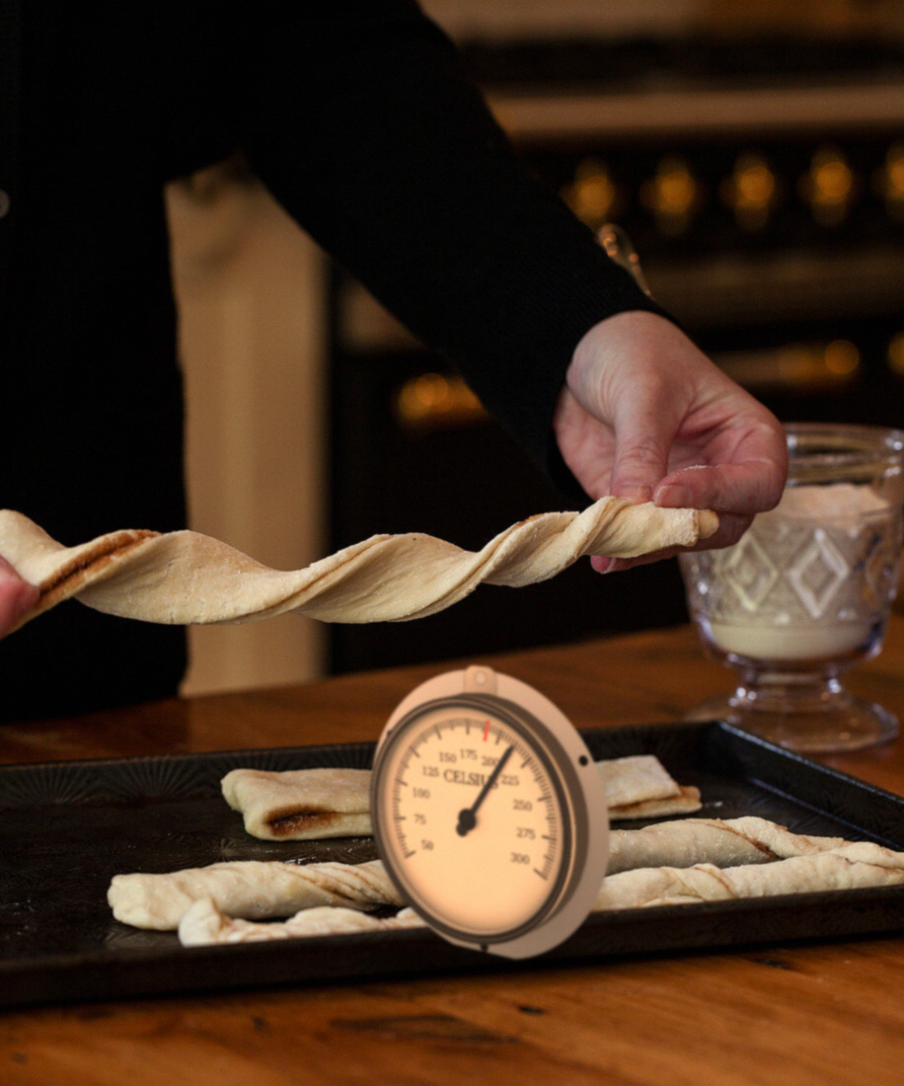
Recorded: **212.5** °C
